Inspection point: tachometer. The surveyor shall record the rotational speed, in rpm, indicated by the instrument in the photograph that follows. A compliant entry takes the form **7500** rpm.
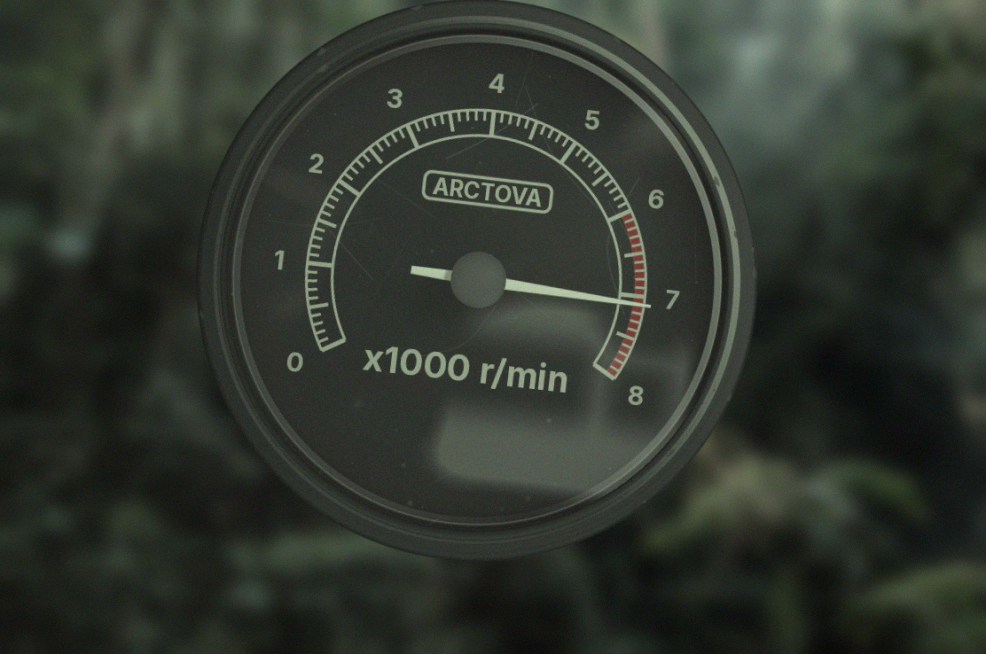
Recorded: **7100** rpm
